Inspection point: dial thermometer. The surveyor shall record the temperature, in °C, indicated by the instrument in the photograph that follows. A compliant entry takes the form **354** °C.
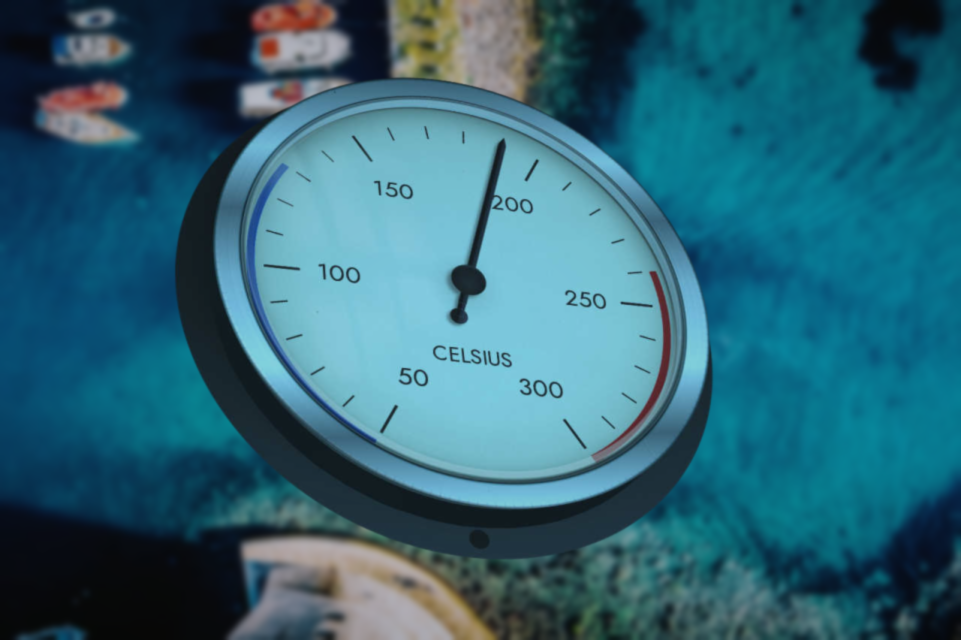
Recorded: **190** °C
